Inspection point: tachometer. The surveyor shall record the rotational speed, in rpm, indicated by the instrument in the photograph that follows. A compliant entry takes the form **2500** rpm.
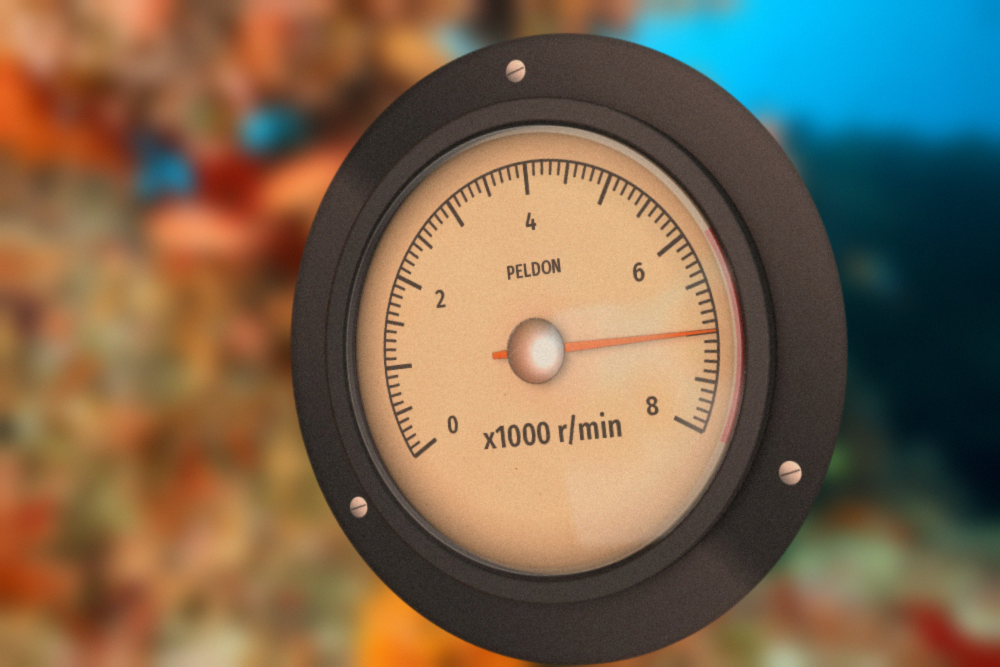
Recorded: **7000** rpm
